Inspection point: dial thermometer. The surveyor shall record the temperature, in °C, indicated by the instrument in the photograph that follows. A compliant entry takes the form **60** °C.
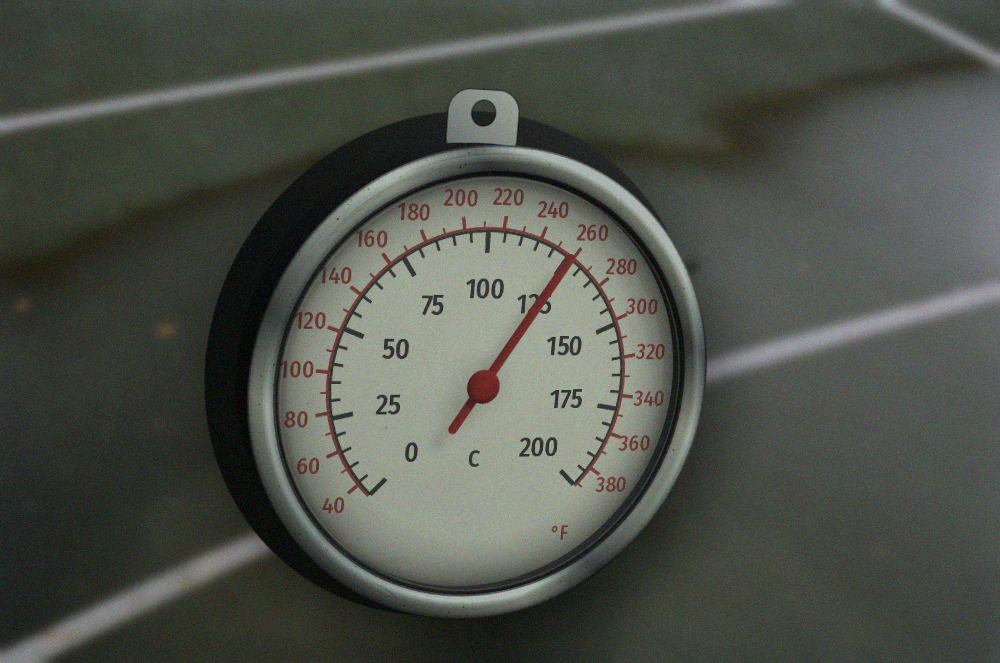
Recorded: **125** °C
